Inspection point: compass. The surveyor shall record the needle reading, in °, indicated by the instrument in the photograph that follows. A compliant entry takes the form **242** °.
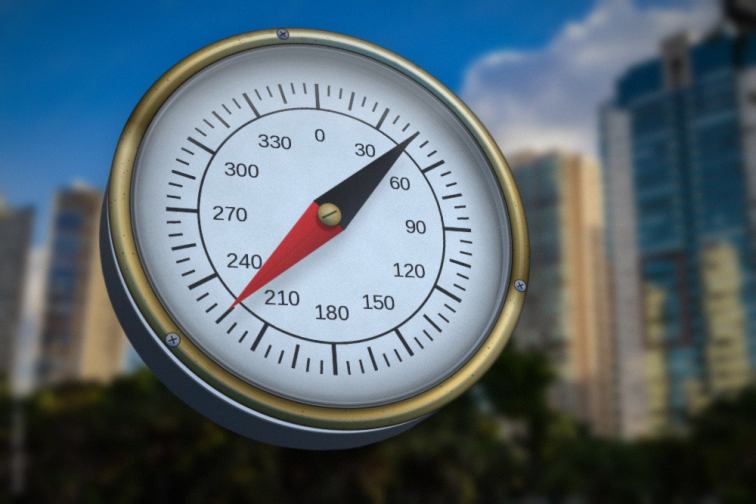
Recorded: **225** °
